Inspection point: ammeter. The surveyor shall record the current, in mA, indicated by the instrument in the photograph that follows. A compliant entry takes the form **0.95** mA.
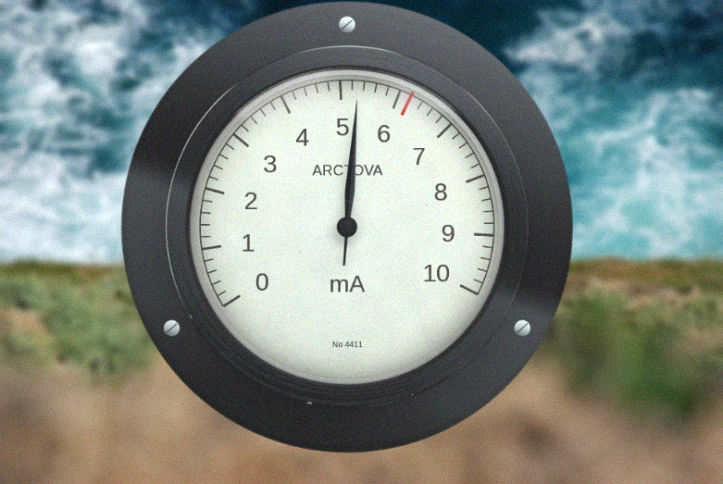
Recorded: **5.3** mA
